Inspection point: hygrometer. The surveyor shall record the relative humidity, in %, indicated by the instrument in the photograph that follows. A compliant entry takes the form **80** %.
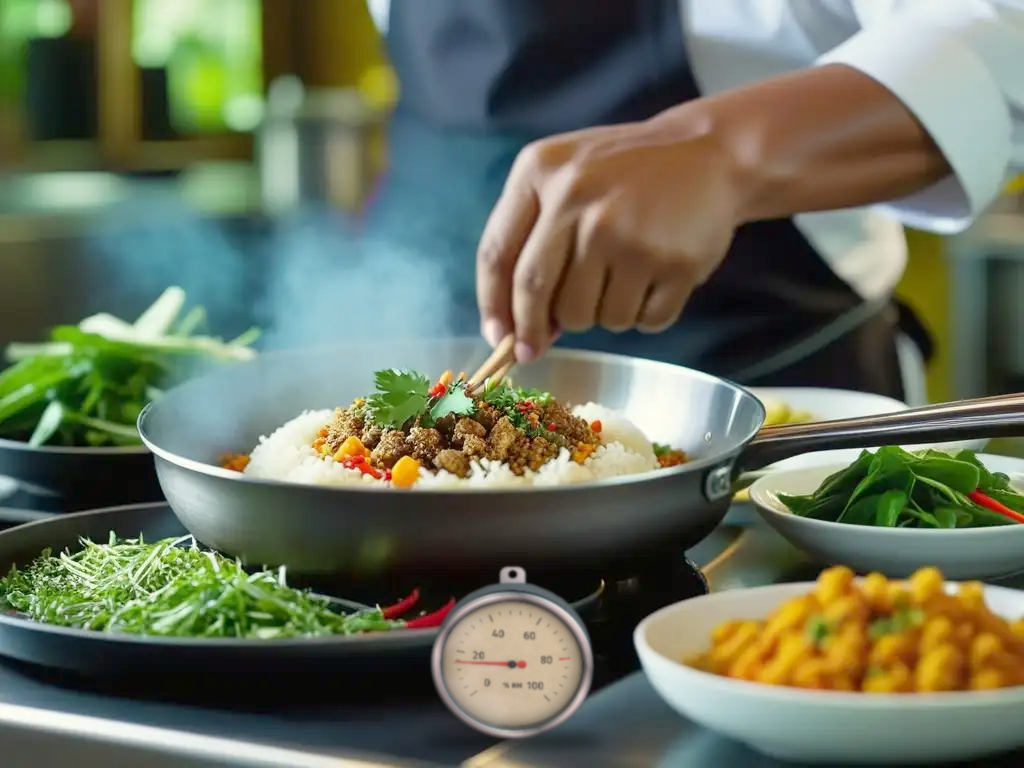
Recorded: **16** %
